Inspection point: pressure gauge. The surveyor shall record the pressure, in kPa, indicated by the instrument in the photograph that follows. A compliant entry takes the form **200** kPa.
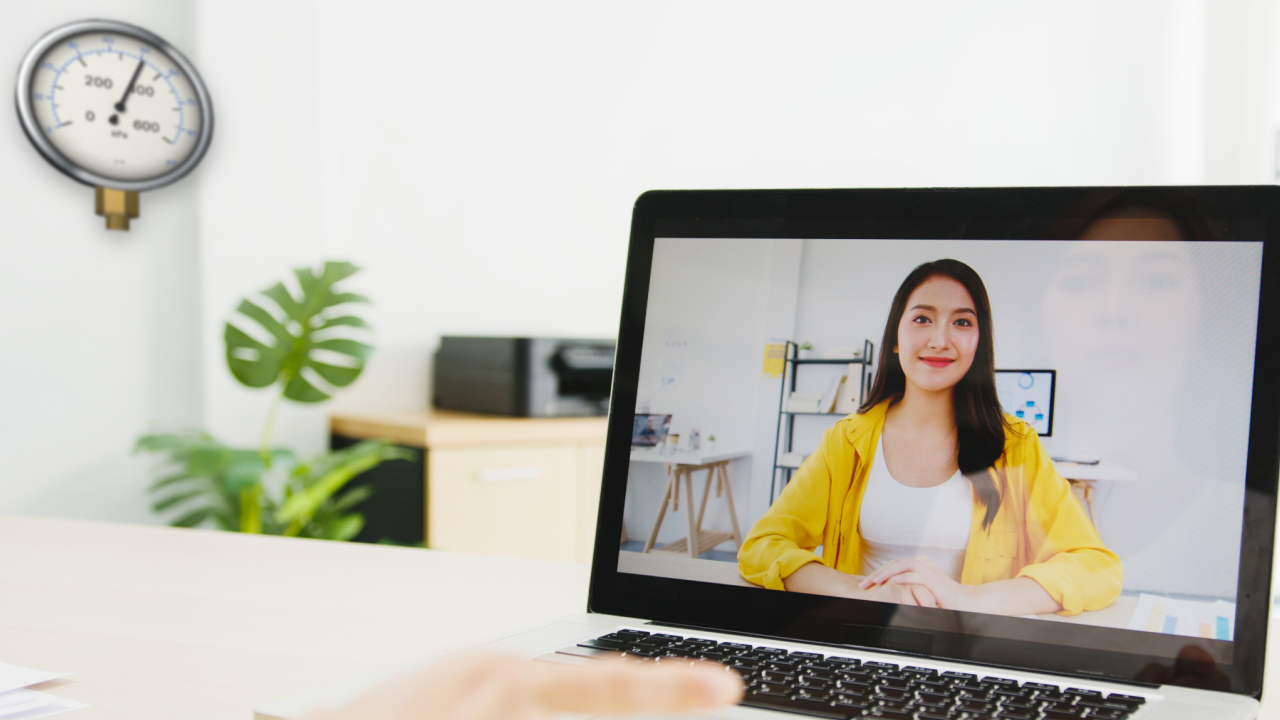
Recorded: **350** kPa
